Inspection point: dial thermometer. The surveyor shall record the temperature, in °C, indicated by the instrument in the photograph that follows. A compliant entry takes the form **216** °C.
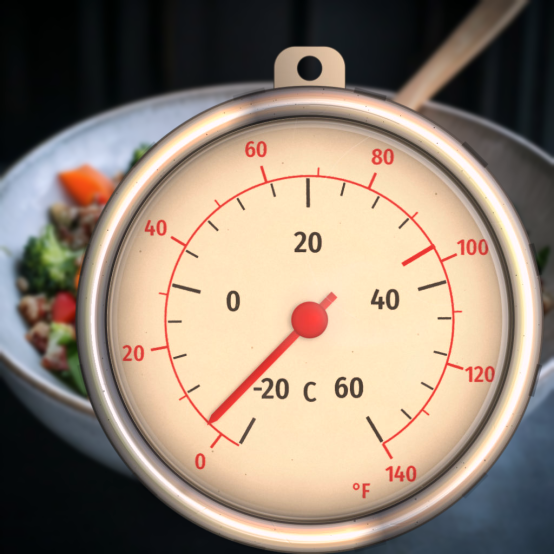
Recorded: **-16** °C
